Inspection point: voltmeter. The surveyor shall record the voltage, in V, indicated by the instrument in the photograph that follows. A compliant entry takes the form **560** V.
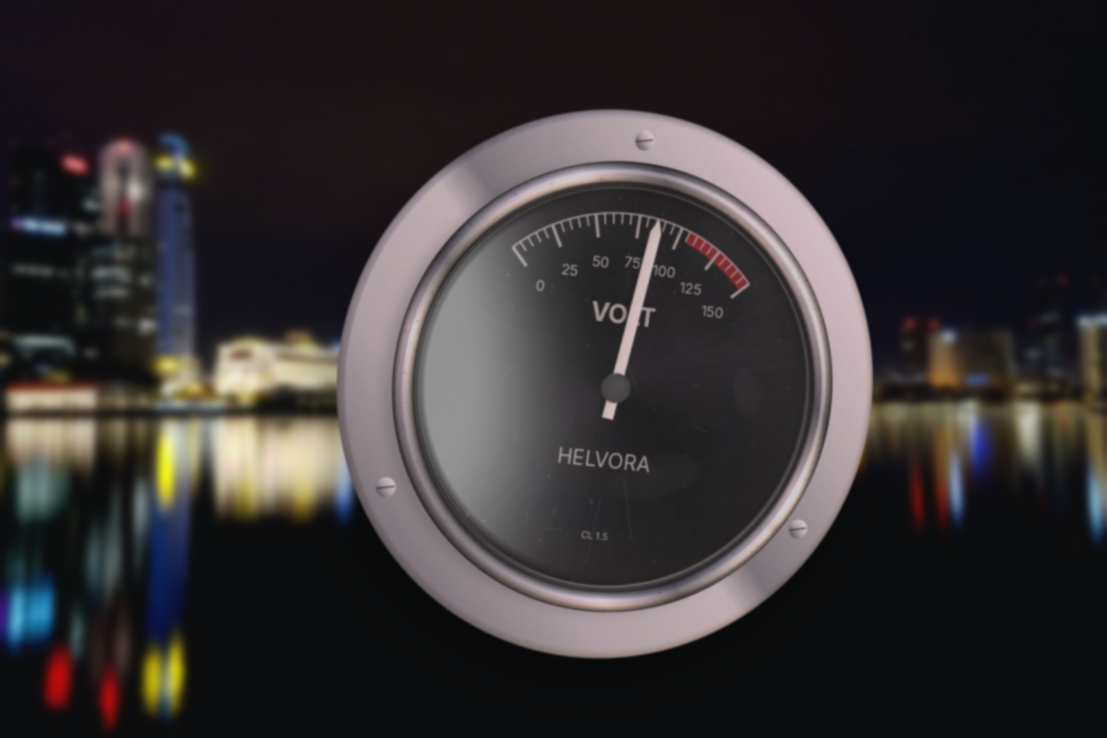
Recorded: **85** V
